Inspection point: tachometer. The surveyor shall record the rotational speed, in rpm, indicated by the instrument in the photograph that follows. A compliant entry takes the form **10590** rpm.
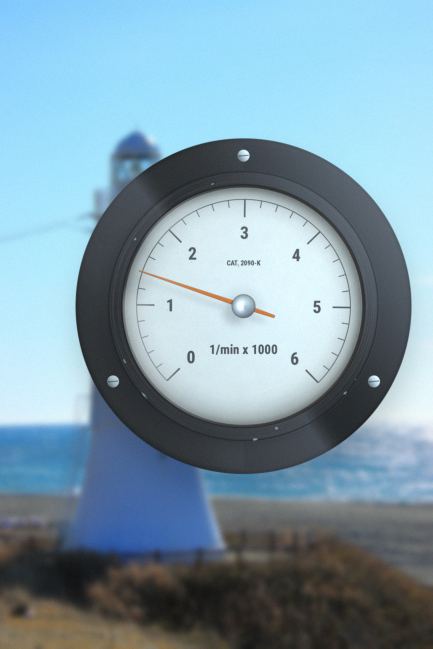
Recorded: **1400** rpm
